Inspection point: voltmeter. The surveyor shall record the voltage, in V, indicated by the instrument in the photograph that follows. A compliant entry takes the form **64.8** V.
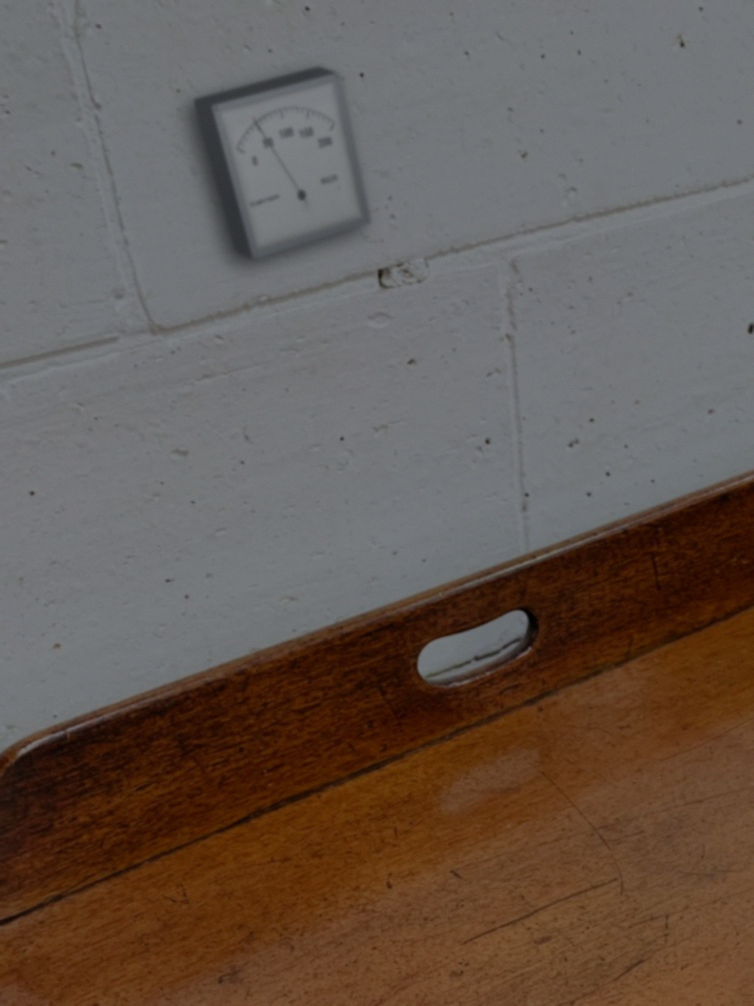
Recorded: **50** V
